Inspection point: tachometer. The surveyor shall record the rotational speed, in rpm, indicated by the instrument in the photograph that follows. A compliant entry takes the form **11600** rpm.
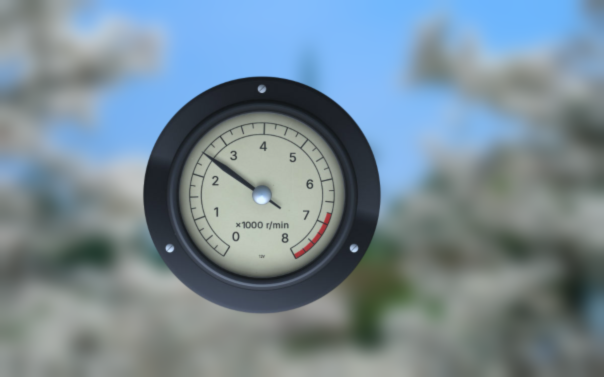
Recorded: **2500** rpm
